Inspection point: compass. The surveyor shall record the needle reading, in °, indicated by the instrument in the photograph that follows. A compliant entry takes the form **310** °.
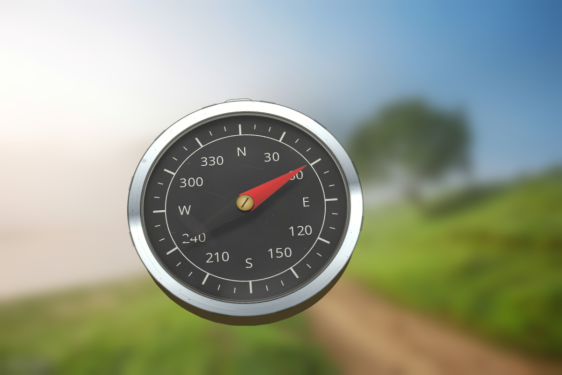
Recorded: **60** °
